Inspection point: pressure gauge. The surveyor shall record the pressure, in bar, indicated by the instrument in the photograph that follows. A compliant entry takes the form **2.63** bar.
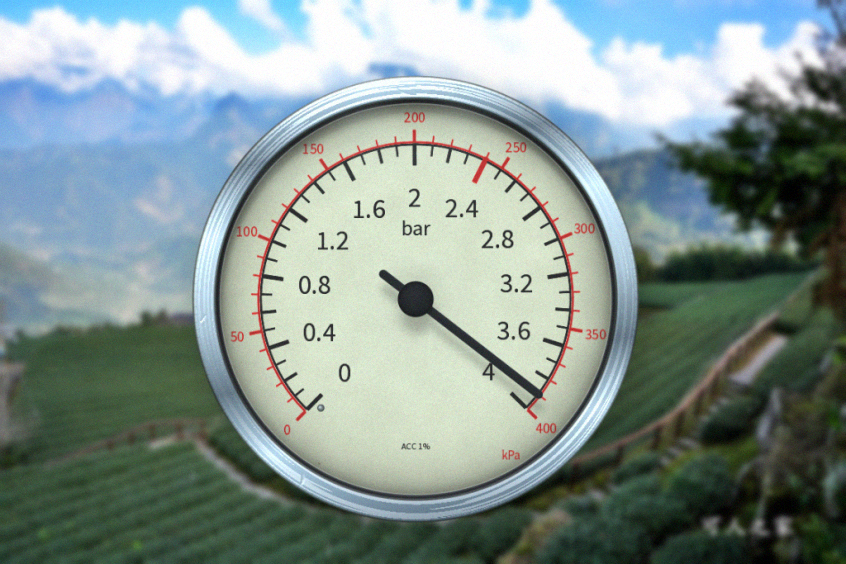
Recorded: **3.9** bar
